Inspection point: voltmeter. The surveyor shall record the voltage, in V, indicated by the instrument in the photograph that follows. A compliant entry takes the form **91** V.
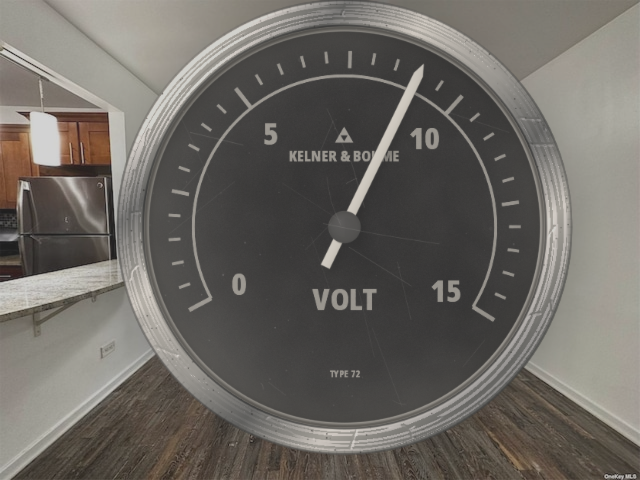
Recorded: **9** V
